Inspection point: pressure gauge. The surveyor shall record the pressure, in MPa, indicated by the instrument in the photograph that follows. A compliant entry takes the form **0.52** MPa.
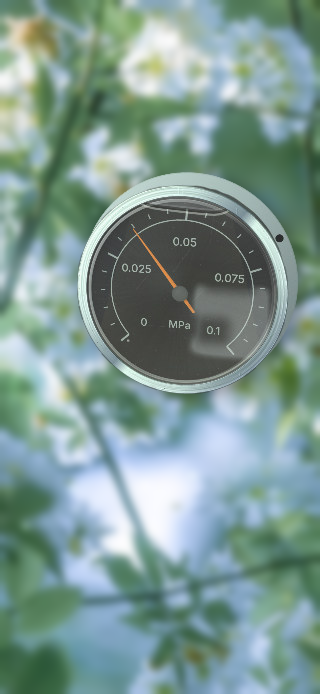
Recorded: **0.035** MPa
